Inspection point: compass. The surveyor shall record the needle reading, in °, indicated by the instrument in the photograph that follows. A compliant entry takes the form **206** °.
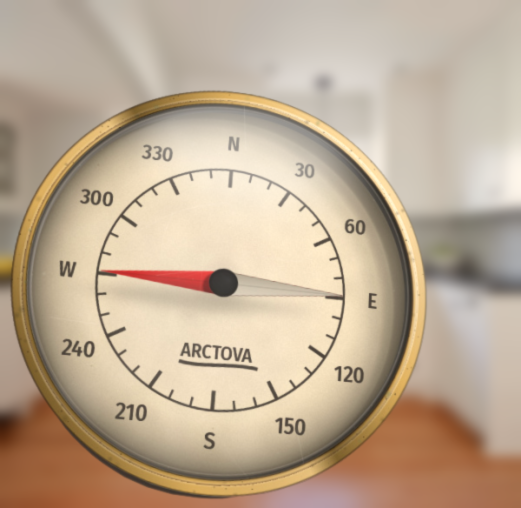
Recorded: **270** °
